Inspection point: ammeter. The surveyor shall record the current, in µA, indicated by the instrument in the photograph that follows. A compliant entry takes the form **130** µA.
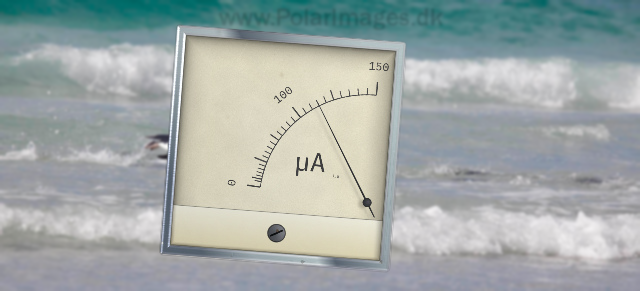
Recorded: **115** µA
